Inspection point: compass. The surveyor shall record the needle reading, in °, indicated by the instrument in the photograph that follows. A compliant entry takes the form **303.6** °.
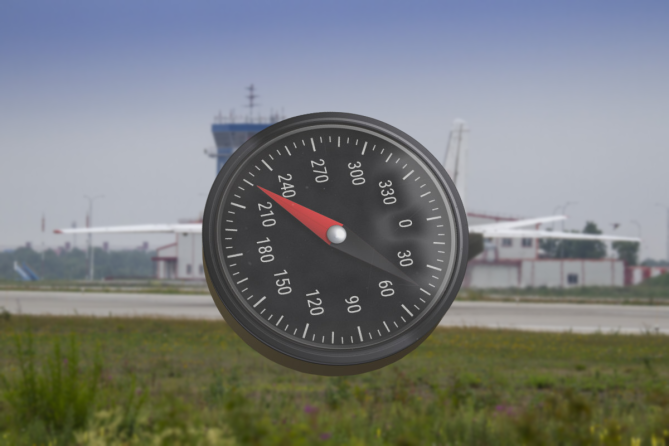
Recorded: **225** °
